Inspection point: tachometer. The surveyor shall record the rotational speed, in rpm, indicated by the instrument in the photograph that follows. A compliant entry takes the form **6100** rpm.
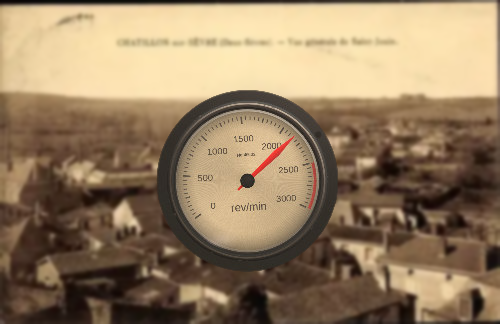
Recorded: **2150** rpm
